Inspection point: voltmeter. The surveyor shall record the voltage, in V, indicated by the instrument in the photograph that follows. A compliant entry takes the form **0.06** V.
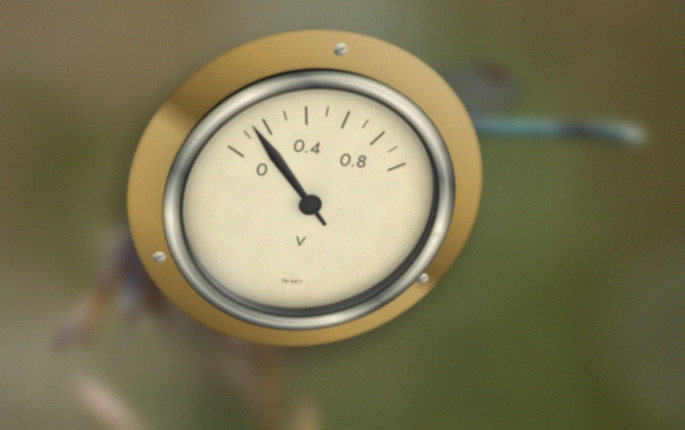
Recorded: **0.15** V
